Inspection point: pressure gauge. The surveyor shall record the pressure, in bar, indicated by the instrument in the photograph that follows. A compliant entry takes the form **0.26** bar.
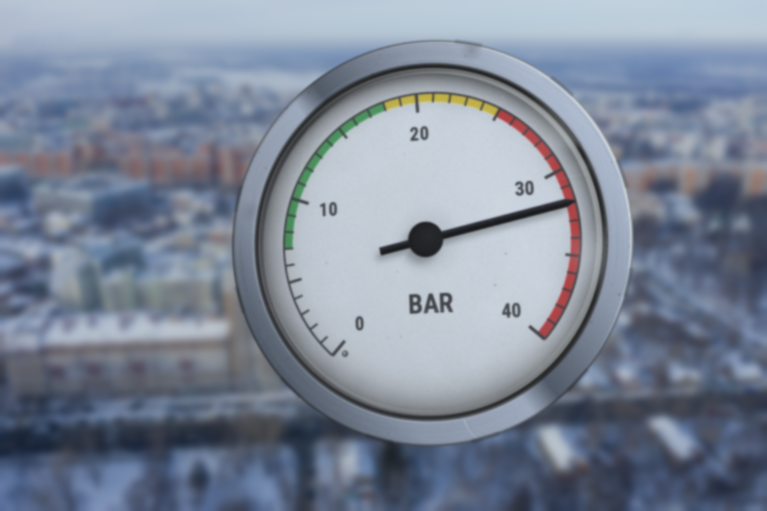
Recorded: **32** bar
